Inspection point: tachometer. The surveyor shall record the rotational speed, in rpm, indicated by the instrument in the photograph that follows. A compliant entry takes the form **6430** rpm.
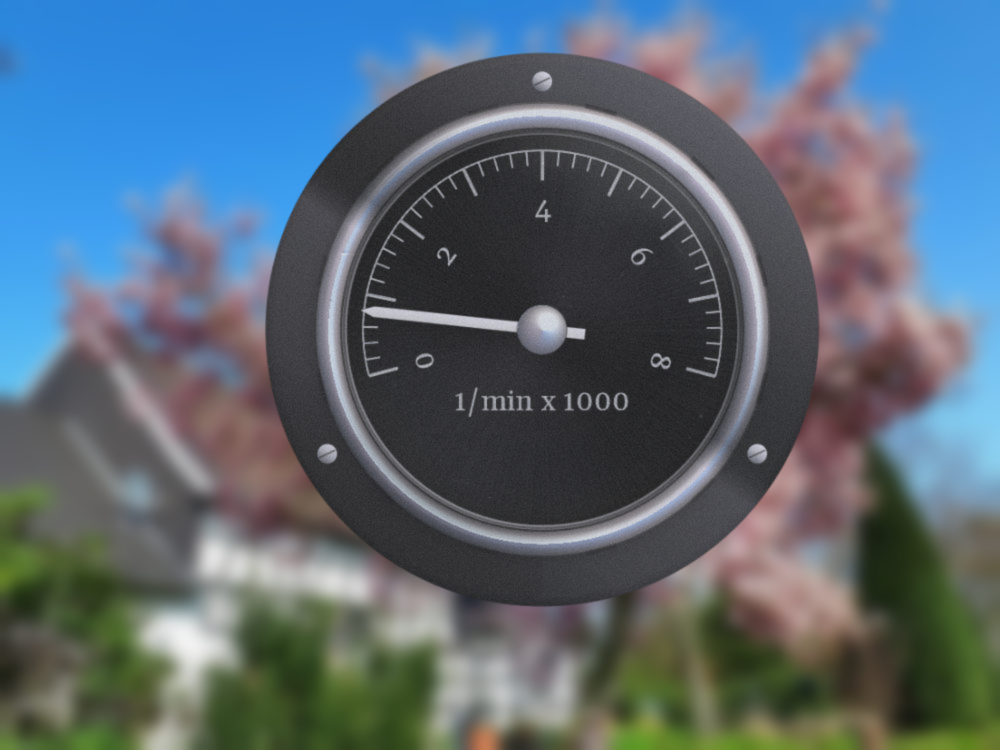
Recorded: **800** rpm
